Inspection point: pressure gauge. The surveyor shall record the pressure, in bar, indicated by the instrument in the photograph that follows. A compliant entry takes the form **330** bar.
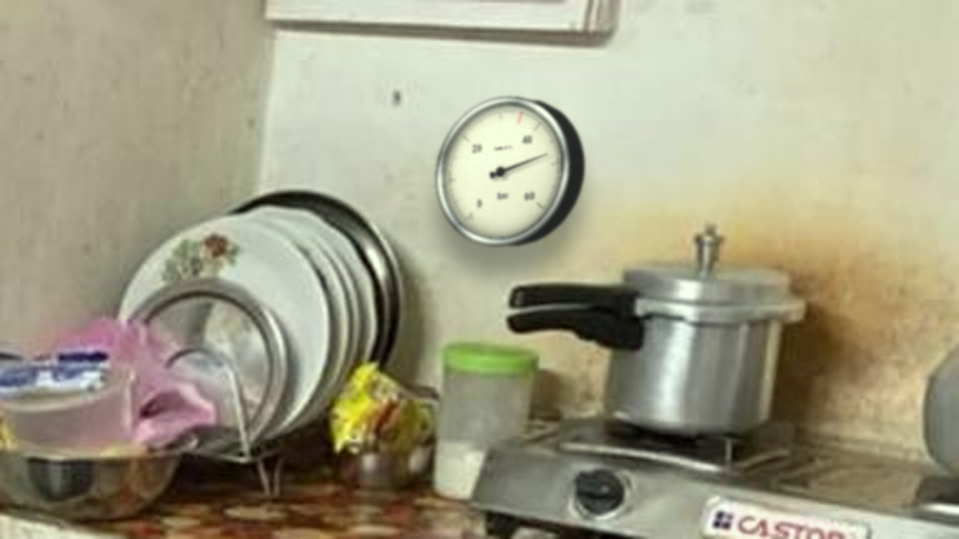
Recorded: **47.5** bar
